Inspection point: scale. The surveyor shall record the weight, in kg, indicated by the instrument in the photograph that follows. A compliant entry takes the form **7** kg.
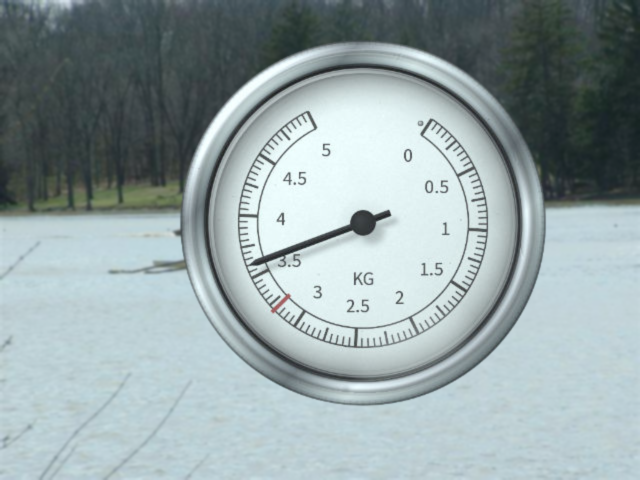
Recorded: **3.6** kg
